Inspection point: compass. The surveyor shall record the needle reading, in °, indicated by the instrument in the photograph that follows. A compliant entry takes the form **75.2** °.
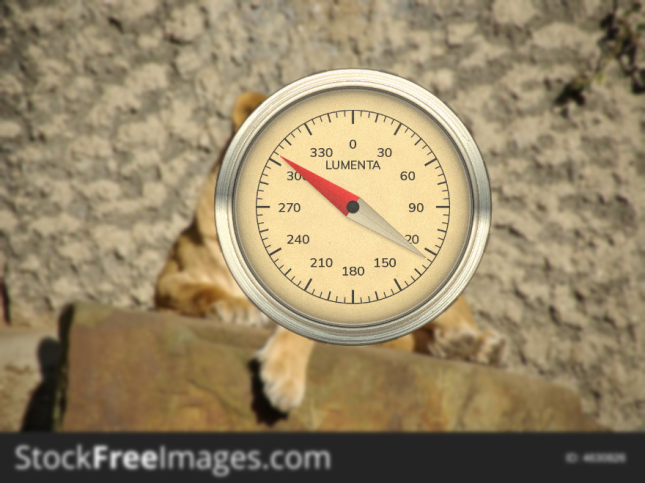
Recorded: **305** °
